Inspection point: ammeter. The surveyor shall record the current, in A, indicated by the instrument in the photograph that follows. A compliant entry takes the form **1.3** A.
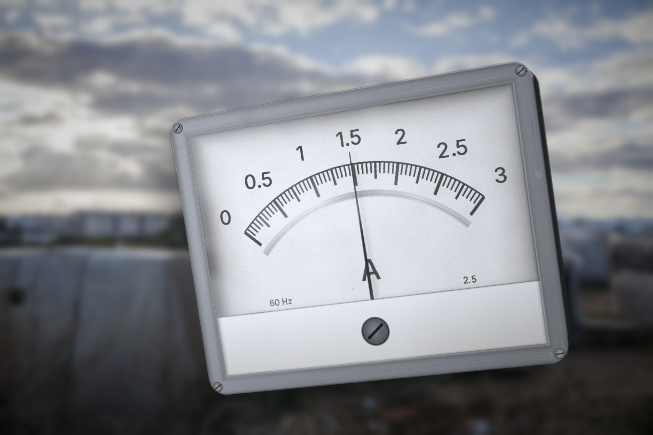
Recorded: **1.5** A
